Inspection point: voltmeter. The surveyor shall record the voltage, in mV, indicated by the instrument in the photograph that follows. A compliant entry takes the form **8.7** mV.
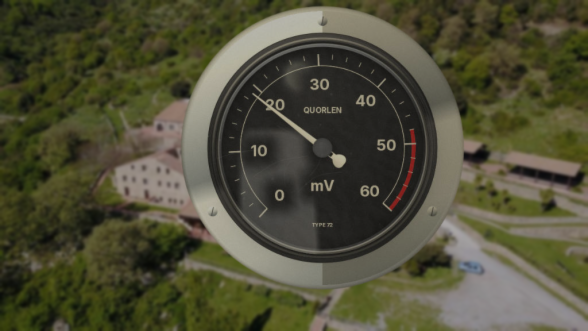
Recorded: **19** mV
